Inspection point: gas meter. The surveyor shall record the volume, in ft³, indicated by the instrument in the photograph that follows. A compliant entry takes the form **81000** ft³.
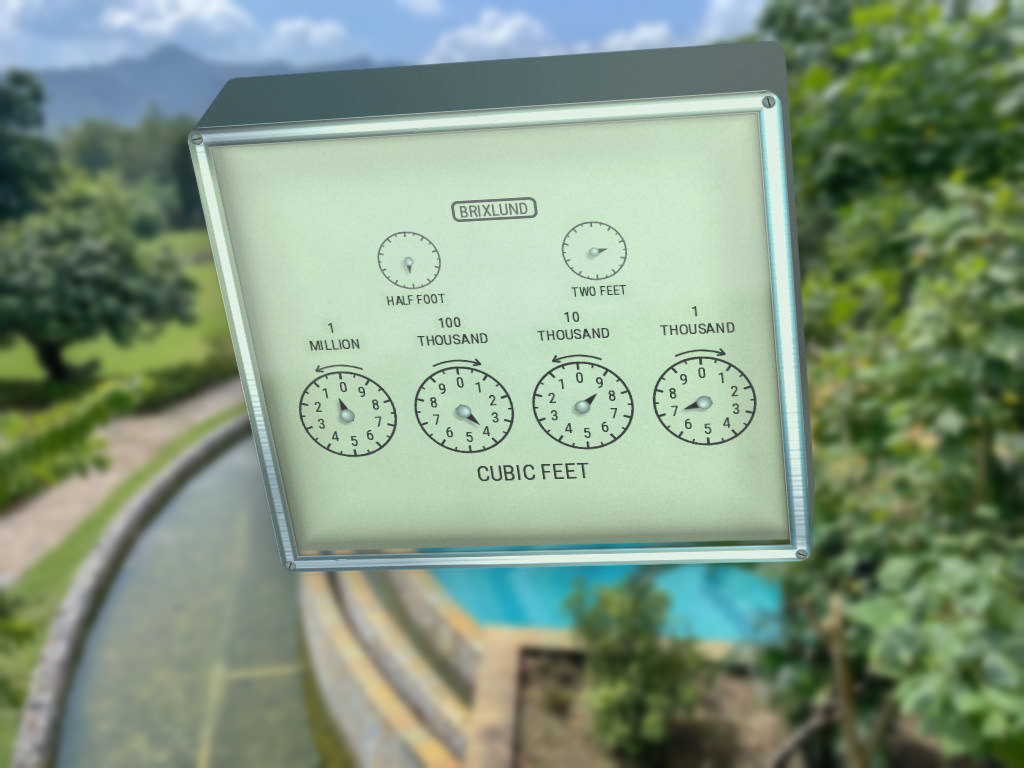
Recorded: **38700** ft³
